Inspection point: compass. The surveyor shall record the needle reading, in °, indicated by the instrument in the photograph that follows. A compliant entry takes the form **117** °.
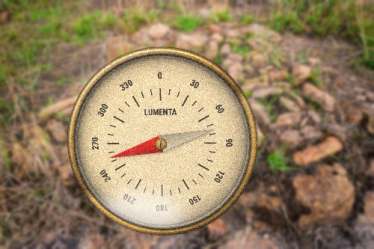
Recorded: **255** °
